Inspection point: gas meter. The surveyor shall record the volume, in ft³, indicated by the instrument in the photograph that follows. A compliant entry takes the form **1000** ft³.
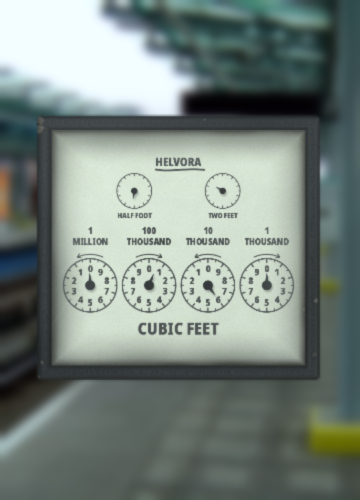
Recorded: **6000** ft³
